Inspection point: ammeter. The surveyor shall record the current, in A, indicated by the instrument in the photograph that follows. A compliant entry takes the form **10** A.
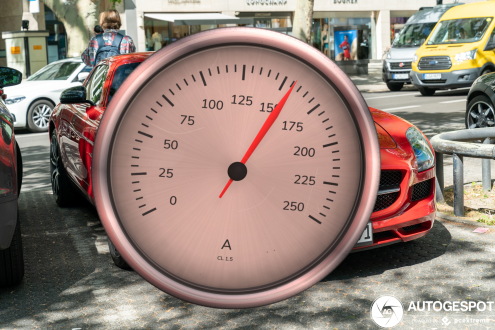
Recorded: **155** A
